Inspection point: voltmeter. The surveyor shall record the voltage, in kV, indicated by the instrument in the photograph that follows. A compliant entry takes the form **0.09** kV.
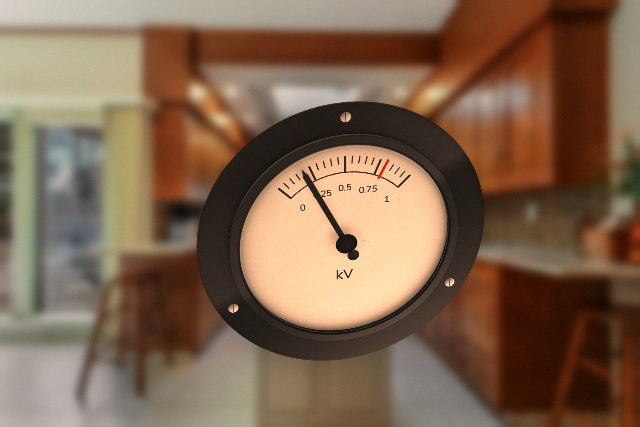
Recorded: **0.2** kV
